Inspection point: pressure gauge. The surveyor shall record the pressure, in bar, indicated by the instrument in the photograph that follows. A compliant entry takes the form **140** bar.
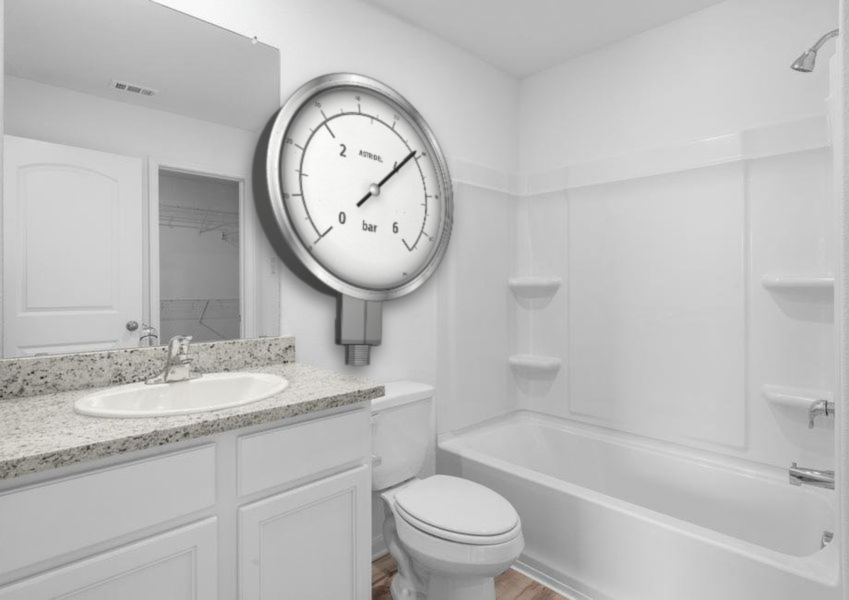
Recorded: **4** bar
